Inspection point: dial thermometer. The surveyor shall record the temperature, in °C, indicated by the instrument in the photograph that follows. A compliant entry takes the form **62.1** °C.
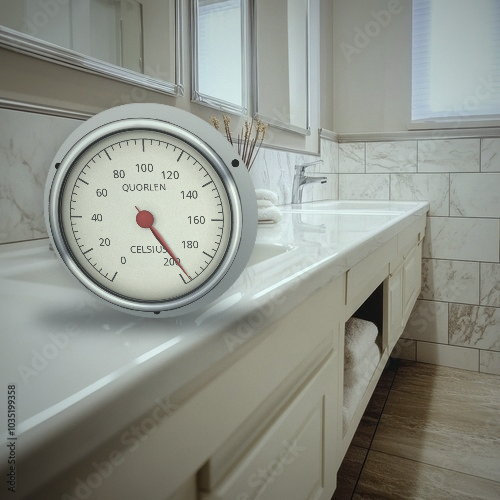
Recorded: **196** °C
